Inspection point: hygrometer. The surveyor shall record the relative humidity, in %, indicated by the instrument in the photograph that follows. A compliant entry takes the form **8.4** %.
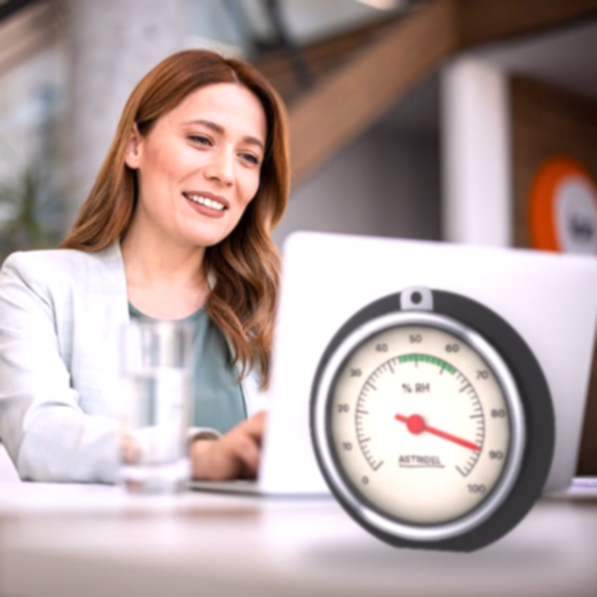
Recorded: **90** %
